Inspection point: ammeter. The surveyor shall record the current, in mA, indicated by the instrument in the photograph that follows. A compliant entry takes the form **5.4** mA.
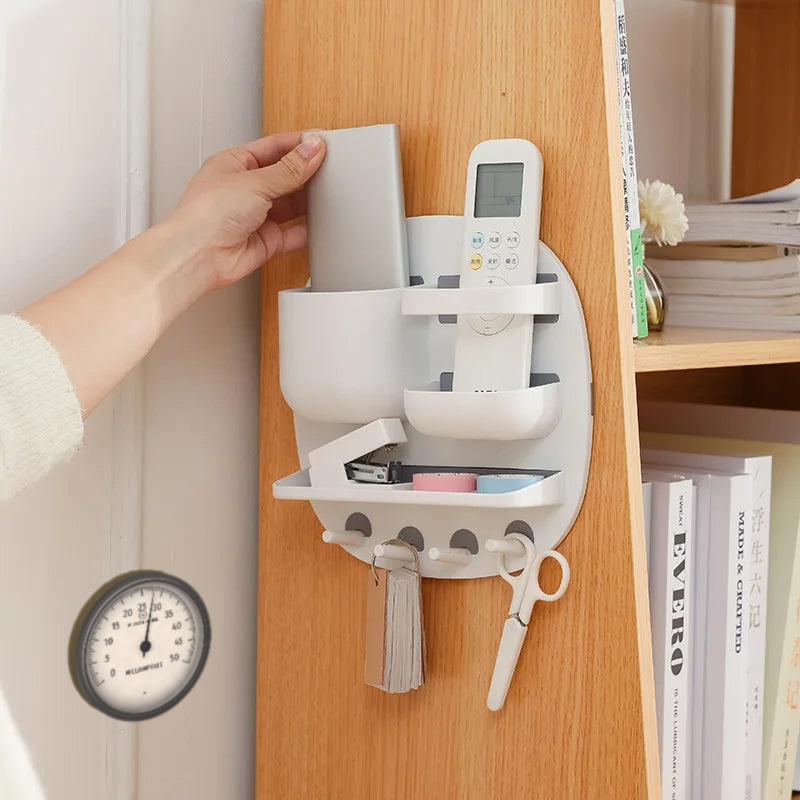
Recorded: **27.5** mA
